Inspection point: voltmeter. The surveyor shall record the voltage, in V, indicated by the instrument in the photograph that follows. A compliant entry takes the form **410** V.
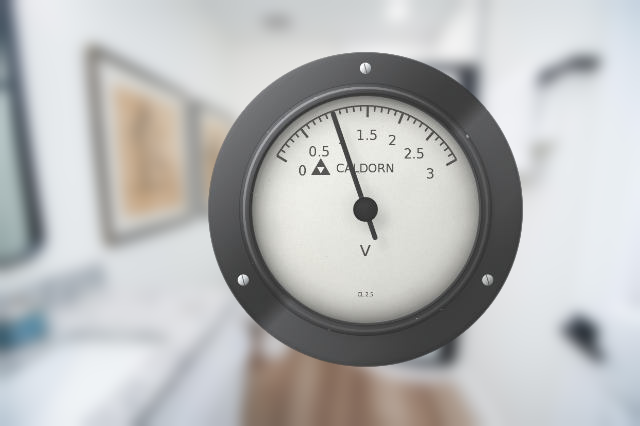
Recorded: **1** V
